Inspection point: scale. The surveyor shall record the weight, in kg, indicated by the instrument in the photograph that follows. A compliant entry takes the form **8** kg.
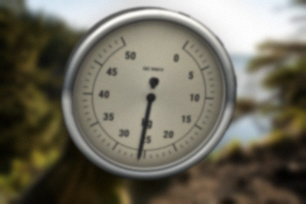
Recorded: **26** kg
